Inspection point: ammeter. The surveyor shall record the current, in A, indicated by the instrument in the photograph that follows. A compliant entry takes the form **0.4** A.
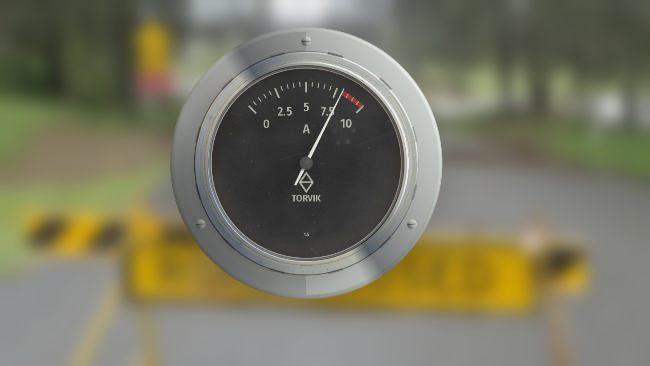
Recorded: **8** A
